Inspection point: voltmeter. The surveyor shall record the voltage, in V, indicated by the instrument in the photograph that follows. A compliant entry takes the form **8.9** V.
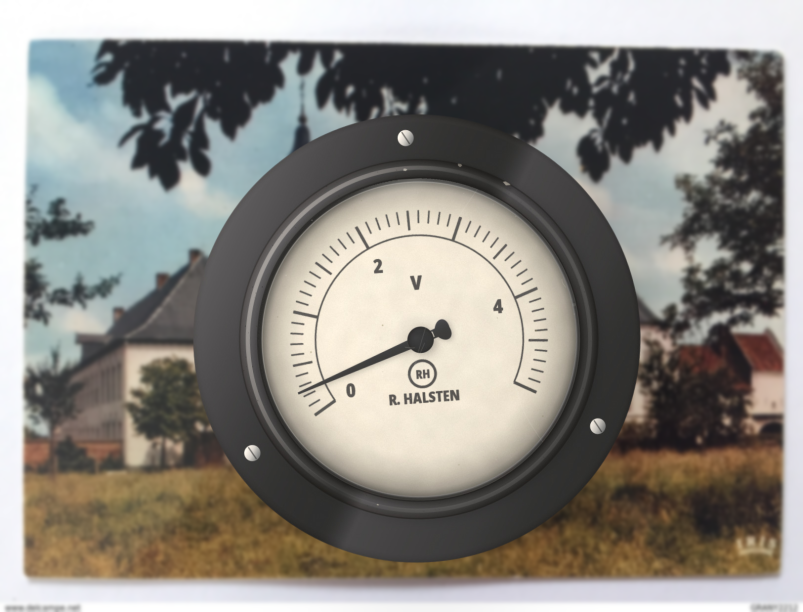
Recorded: **0.25** V
